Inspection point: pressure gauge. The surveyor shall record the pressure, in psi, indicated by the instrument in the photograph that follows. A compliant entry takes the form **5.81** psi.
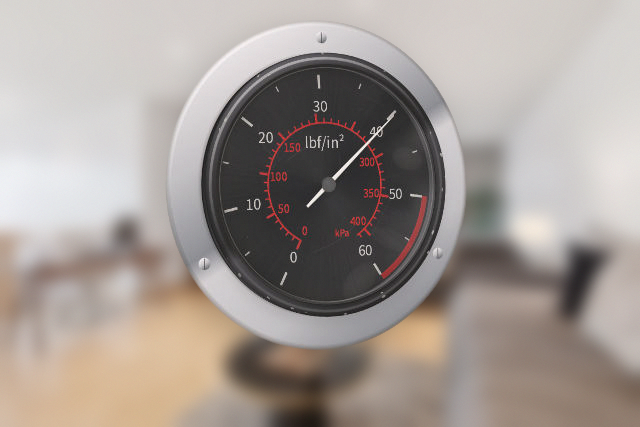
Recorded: **40** psi
